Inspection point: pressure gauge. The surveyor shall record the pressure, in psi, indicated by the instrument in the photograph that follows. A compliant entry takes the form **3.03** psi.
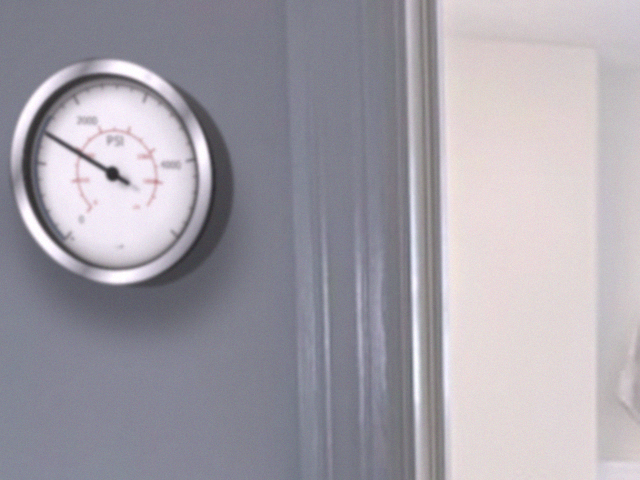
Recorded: **1400** psi
